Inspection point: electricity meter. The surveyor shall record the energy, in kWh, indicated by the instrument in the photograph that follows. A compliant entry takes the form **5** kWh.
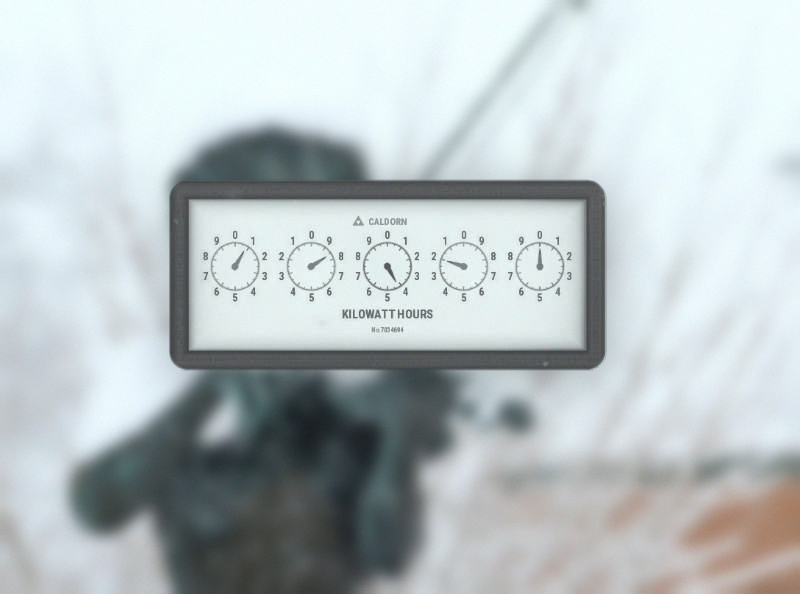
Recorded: **8420** kWh
